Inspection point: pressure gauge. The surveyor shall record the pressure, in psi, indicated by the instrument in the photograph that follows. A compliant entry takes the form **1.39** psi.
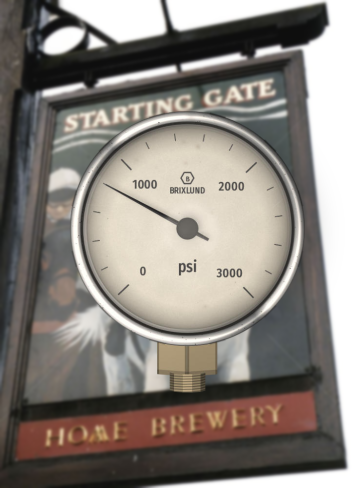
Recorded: **800** psi
